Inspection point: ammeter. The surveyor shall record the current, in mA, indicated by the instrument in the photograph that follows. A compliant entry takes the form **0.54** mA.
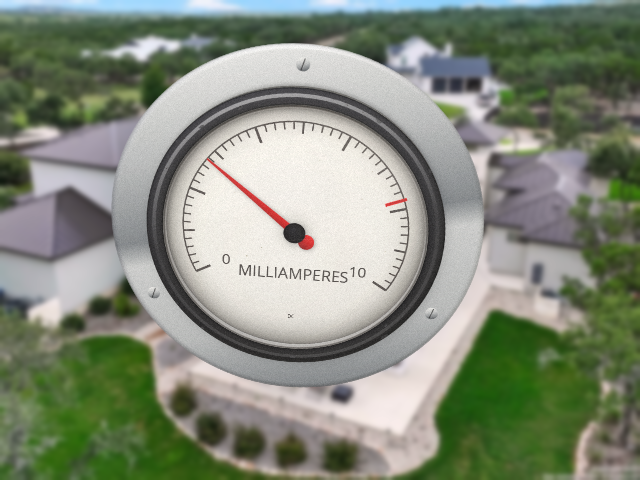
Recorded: **2.8** mA
